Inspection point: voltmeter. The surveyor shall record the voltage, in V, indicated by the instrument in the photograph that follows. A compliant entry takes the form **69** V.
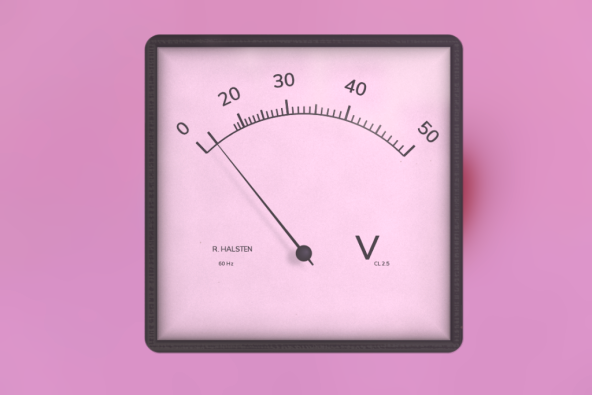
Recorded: **10** V
